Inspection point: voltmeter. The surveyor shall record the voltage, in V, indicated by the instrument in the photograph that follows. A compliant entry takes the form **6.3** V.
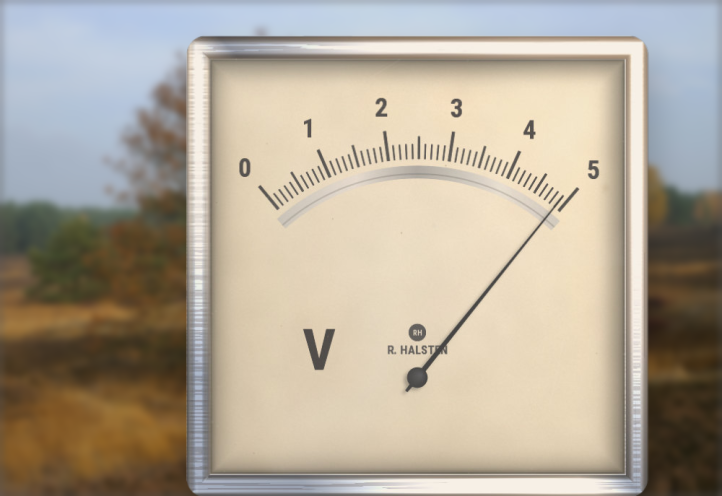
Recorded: **4.9** V
